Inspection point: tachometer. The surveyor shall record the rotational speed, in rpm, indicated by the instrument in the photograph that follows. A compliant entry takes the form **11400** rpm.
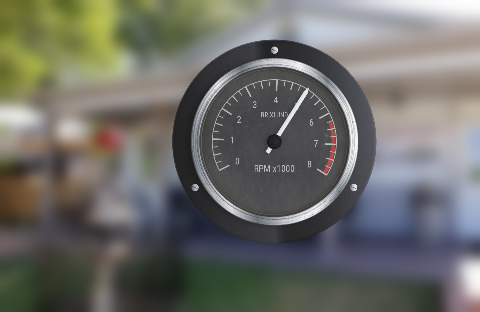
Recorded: **5000** rpm
